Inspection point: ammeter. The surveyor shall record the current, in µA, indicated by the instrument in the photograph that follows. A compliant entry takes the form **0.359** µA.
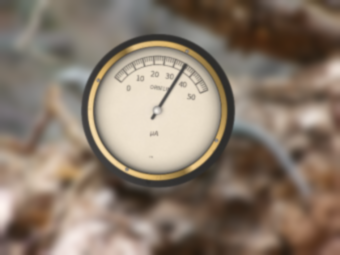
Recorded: **35** µA
